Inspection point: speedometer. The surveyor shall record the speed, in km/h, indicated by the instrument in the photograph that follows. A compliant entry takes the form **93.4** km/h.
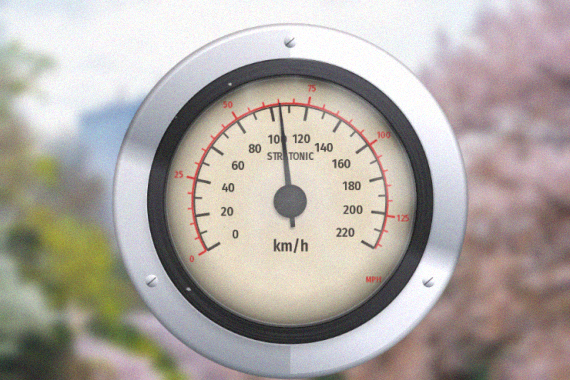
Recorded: **105** km/h
